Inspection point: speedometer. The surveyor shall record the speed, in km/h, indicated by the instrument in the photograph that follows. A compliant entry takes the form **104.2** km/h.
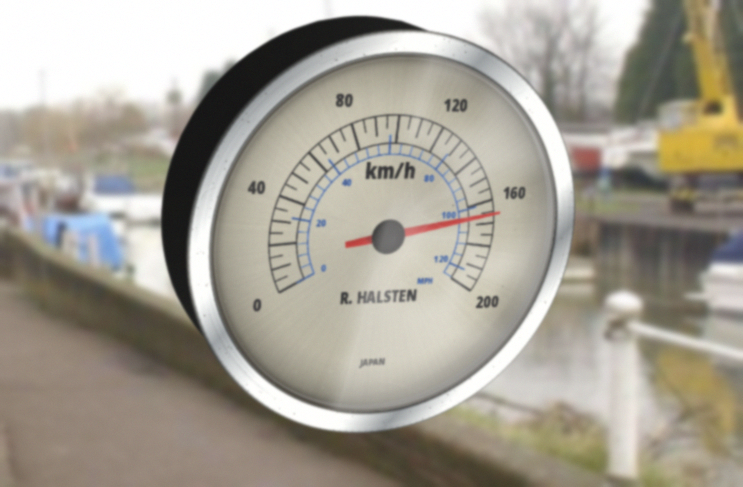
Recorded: **165** km/h
